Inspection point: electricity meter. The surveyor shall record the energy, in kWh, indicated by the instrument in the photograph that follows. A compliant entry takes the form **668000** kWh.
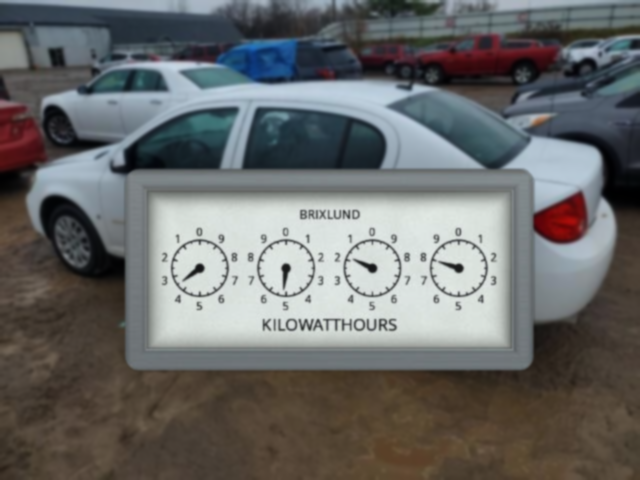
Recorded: **3518** kWh
